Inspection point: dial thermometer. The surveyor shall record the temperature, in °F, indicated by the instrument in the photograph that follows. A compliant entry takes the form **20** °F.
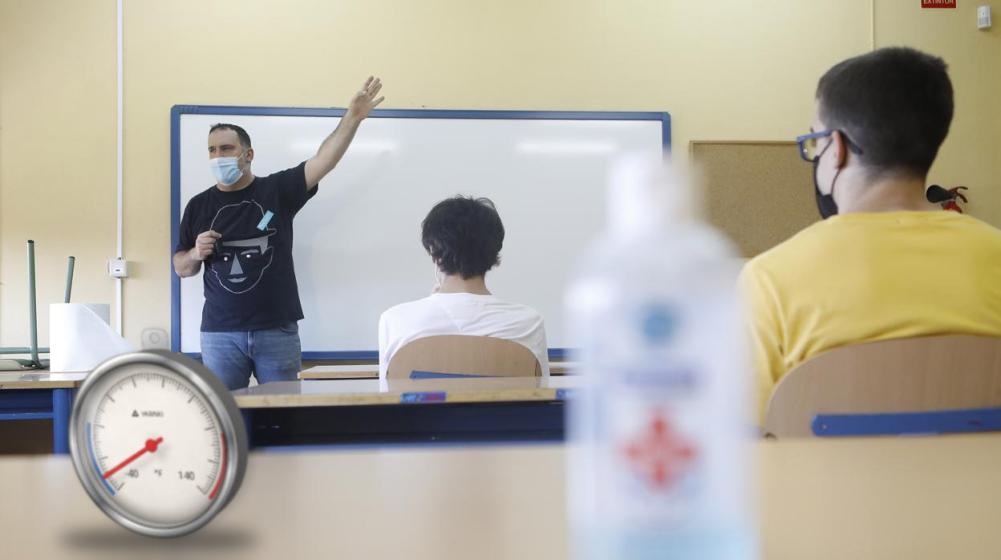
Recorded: **-30** °F
